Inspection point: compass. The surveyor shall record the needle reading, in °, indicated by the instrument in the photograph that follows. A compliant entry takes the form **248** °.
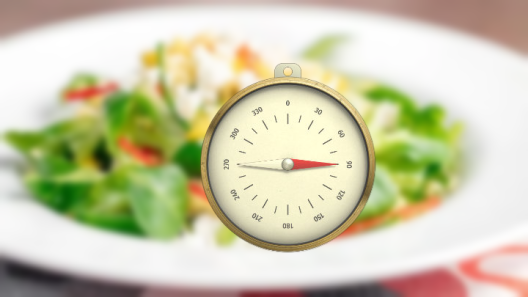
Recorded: **90** °
